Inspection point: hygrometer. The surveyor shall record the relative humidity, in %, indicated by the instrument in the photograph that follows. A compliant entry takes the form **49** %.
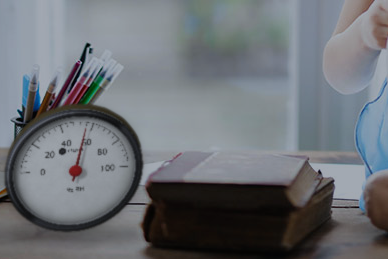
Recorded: **56** %
